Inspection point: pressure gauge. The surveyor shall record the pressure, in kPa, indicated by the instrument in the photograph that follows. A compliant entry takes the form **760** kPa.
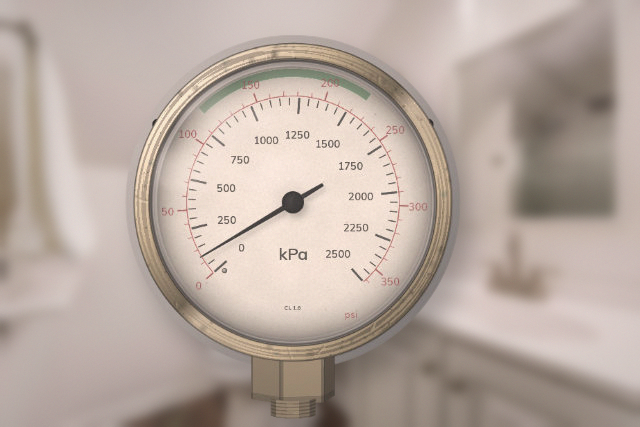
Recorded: **100** kPa
